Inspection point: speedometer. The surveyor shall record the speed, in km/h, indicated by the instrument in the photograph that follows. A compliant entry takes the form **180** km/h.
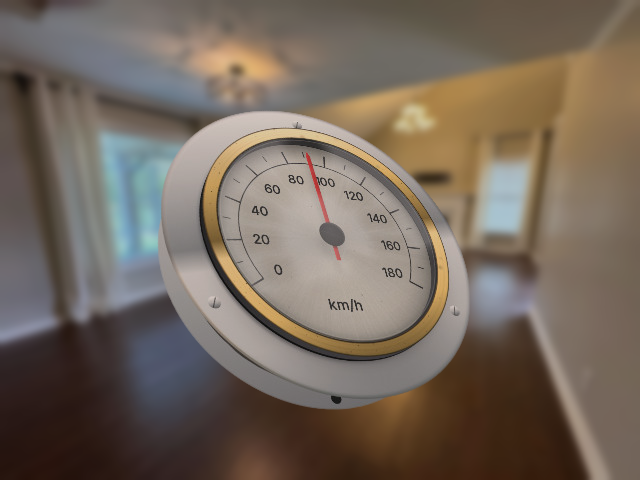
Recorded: **90** km/h
